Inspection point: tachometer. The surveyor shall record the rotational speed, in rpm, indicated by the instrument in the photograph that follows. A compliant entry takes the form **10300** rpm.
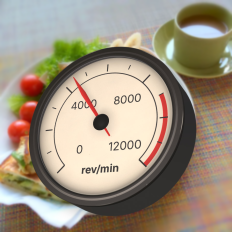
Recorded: **4500** rpm
